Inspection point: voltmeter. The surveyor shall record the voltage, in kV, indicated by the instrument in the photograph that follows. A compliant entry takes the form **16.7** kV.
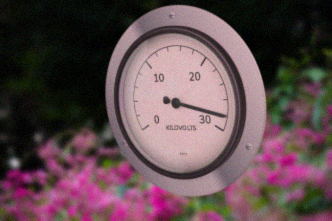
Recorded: **28** kV
